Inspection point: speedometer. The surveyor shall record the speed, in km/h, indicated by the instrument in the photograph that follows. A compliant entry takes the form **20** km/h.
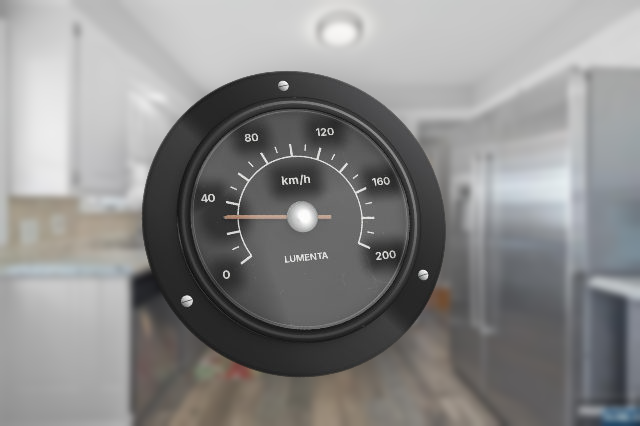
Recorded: **30** km/h
